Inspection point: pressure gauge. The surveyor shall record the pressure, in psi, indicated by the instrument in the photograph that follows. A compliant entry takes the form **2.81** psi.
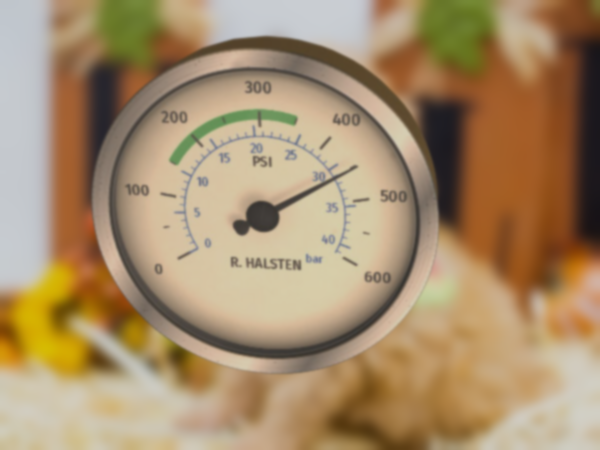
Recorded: **450** psi
